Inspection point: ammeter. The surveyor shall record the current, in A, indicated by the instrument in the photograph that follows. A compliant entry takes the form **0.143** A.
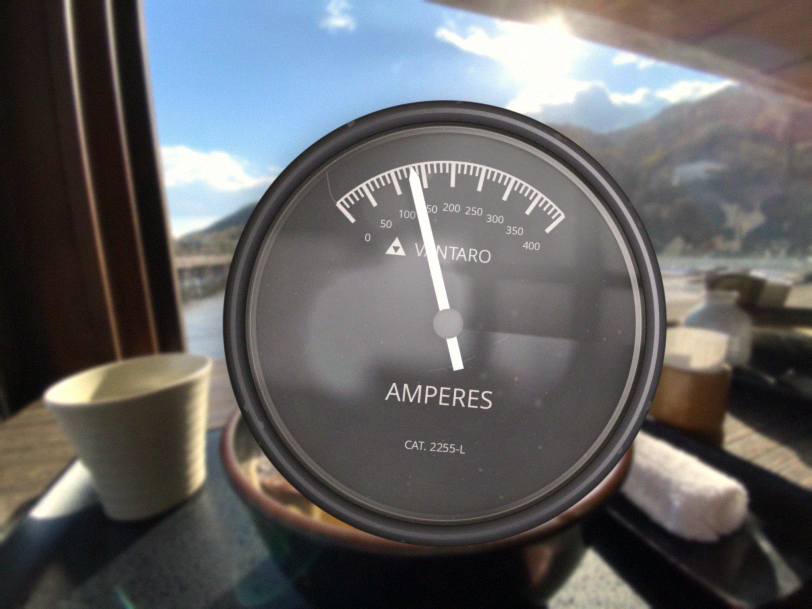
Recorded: **130** A
